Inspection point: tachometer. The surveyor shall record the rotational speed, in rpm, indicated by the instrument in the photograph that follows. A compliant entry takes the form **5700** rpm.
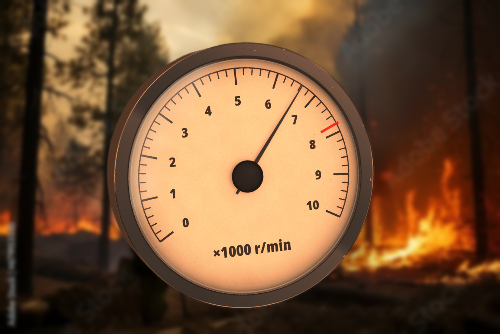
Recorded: **6600** rpm
